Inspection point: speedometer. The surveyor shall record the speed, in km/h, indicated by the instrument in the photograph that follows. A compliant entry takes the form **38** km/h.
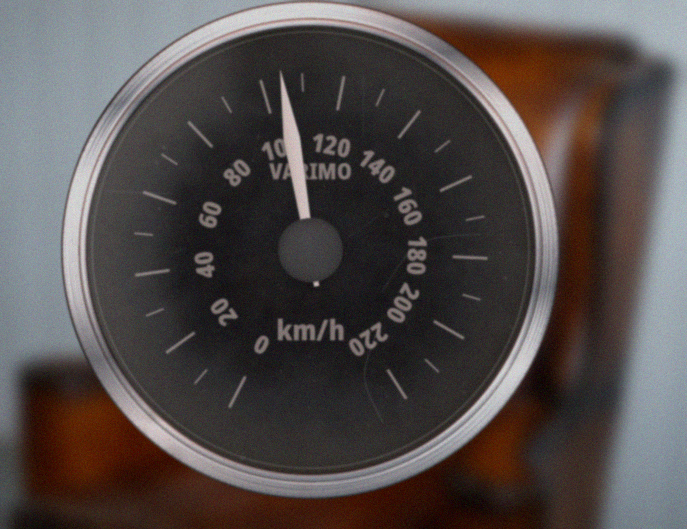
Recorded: **105** km/h
